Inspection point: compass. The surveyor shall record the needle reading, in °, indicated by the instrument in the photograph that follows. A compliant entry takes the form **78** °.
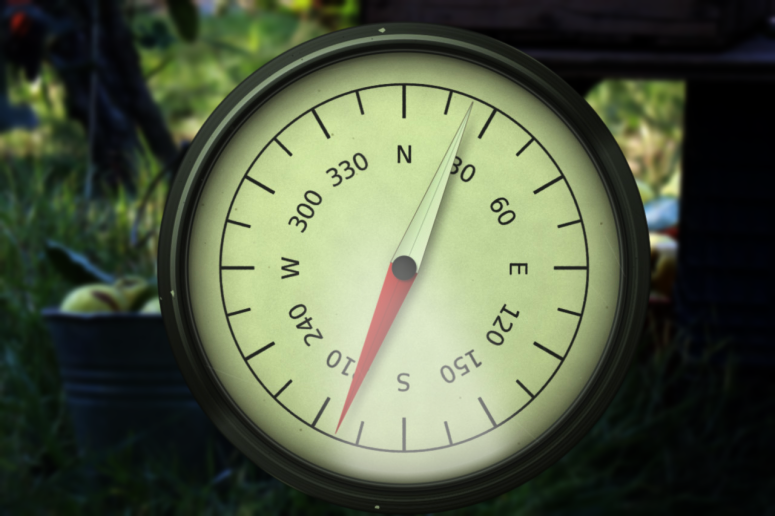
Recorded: **202.5** °
